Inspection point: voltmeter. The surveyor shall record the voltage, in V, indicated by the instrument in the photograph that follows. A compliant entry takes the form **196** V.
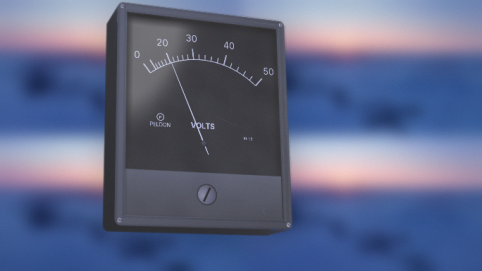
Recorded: **20** V
